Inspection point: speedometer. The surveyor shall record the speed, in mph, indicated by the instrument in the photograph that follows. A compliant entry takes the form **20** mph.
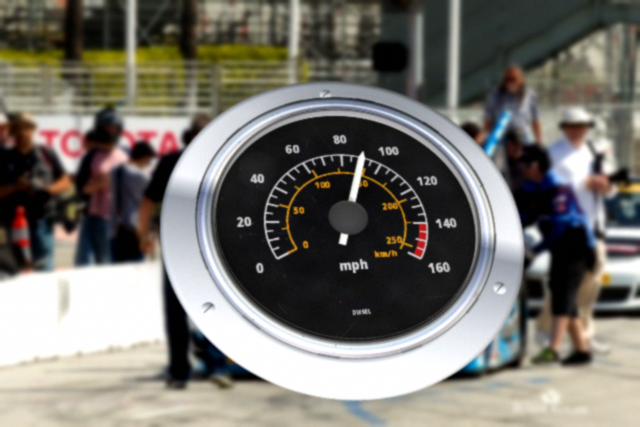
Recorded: **90** mph
